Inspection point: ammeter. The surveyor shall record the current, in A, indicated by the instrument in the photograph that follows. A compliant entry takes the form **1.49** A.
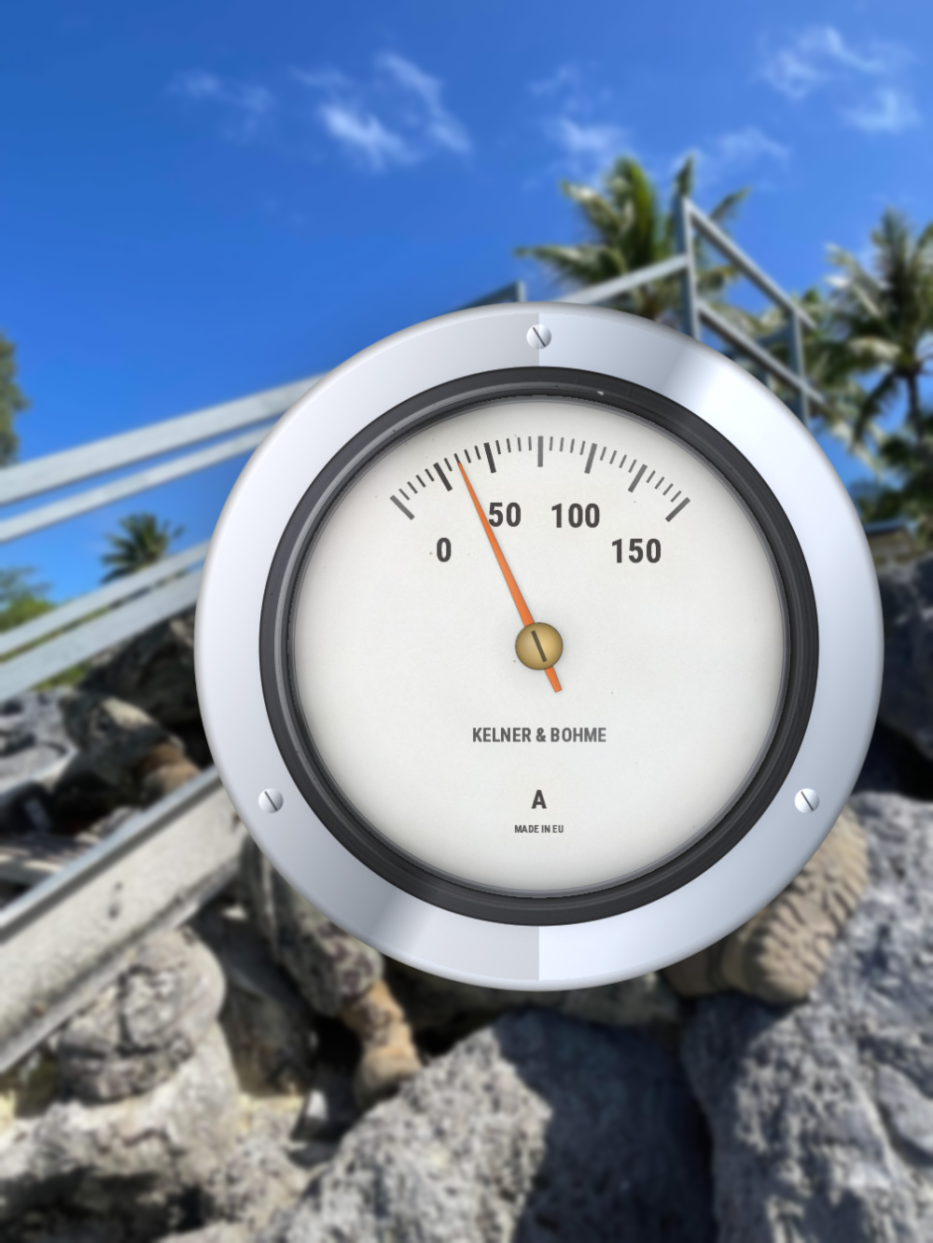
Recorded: **35** A
